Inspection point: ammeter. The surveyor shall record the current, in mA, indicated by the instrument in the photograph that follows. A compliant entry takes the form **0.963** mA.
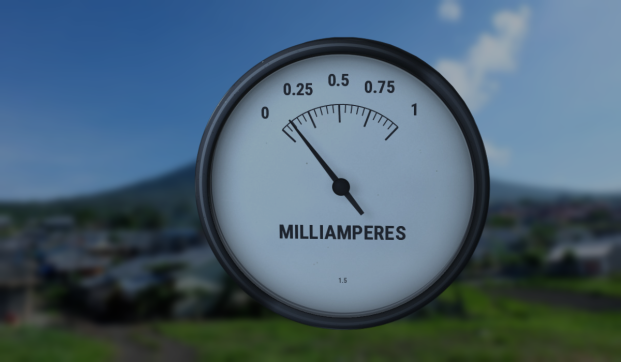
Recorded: **0.1** mA
